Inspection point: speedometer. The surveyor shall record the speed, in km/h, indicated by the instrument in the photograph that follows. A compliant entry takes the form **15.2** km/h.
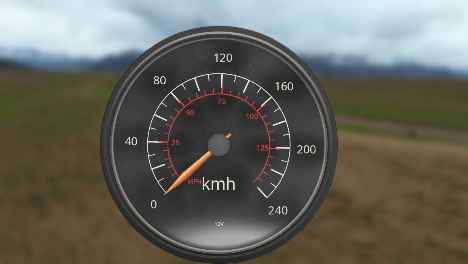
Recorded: **0** km/h
